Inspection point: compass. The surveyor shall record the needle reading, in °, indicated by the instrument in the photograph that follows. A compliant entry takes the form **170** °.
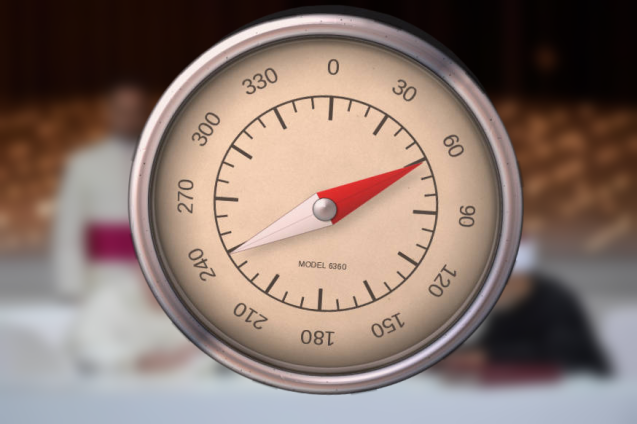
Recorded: **60** °
